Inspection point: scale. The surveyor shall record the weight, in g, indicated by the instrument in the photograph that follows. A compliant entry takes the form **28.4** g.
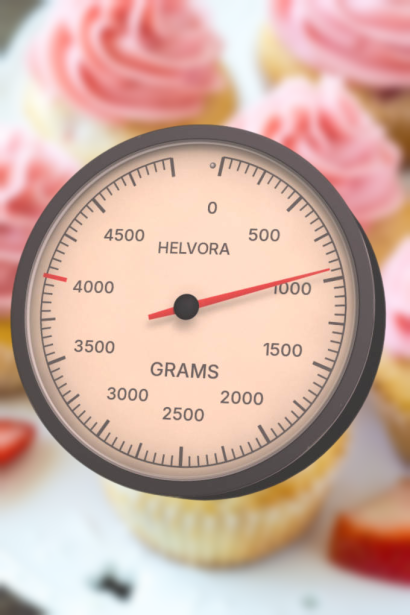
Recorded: **950** g
